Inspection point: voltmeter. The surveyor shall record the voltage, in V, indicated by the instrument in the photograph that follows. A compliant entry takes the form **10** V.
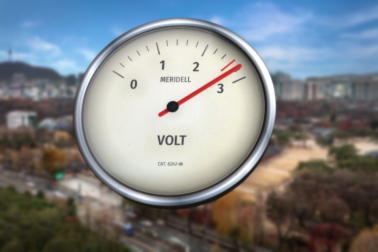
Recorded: **2.8** V
